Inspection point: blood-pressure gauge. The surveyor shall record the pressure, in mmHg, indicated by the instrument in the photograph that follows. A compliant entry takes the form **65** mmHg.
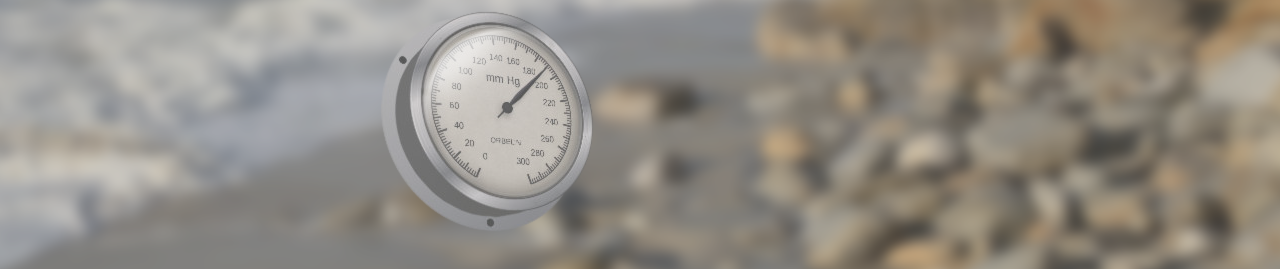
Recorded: **190** mmHg
